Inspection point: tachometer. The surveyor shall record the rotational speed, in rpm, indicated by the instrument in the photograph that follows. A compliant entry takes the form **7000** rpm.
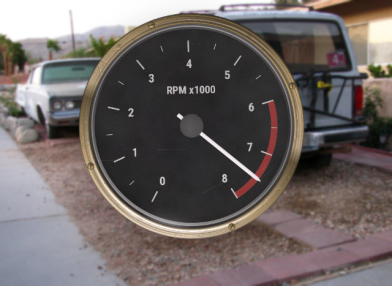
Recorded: **7500** rpm
